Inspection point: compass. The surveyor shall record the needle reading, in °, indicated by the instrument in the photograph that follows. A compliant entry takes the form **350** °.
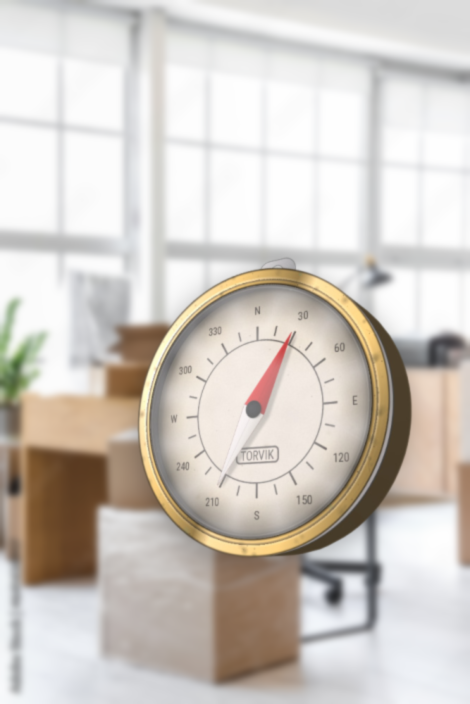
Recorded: **30** °
